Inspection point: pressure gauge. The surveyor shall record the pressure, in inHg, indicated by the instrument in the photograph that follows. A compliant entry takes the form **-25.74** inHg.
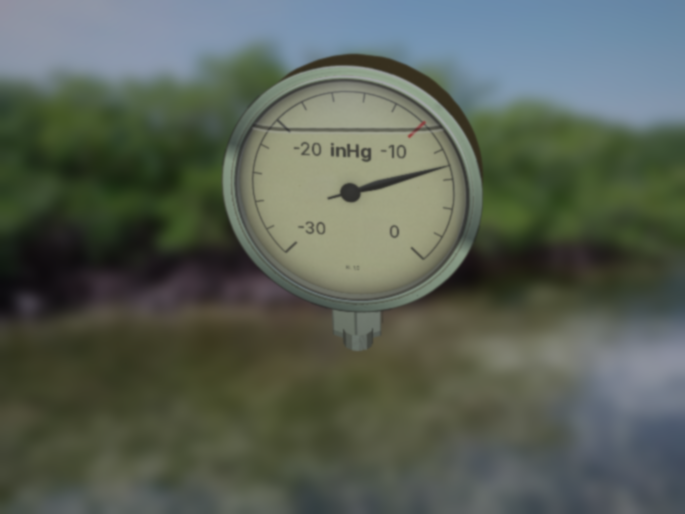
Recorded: **-7** inHg
